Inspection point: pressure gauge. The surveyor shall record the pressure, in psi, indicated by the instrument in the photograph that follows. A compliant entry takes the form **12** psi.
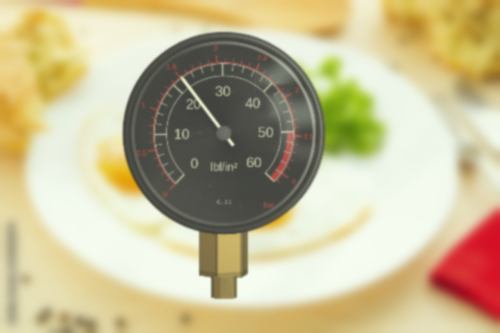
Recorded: **22** psi
